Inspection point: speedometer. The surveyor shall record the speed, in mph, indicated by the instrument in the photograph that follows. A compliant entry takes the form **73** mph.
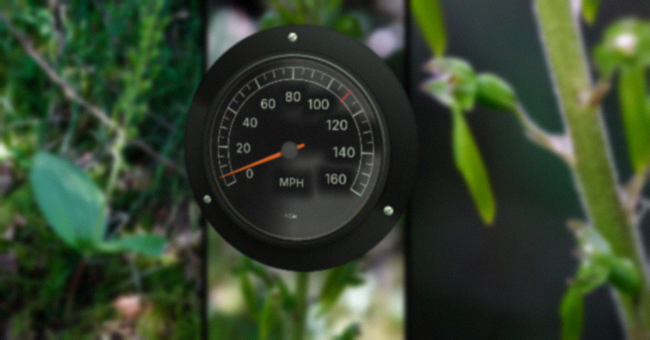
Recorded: **5** mph
